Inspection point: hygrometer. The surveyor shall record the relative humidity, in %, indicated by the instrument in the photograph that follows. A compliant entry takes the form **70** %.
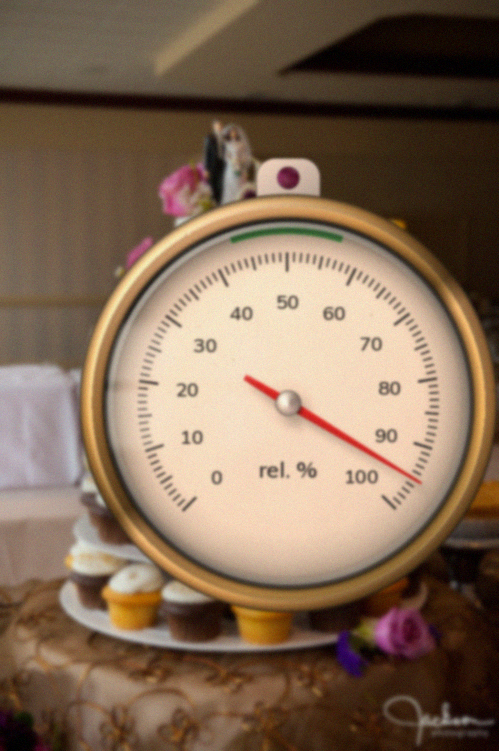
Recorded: **95** %
